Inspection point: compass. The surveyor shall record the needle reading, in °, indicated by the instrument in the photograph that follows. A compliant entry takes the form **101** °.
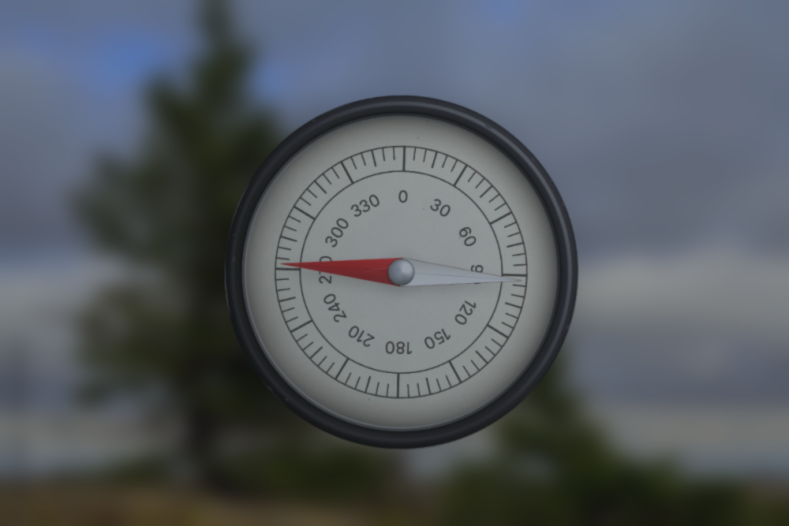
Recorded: **272.5** °
